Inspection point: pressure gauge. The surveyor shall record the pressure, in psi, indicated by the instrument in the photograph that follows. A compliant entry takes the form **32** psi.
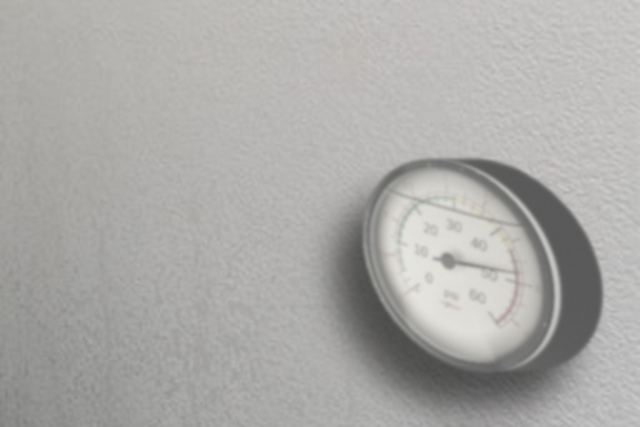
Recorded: **48** psi
